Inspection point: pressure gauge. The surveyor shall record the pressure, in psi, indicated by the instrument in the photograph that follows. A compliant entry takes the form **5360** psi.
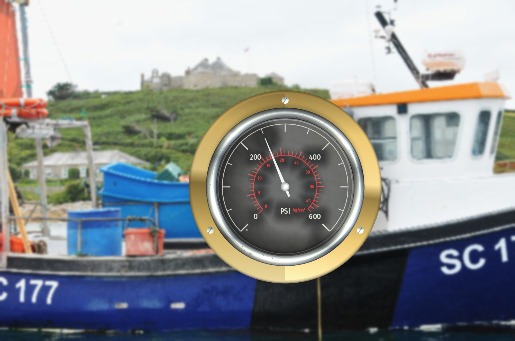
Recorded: **250** psi
